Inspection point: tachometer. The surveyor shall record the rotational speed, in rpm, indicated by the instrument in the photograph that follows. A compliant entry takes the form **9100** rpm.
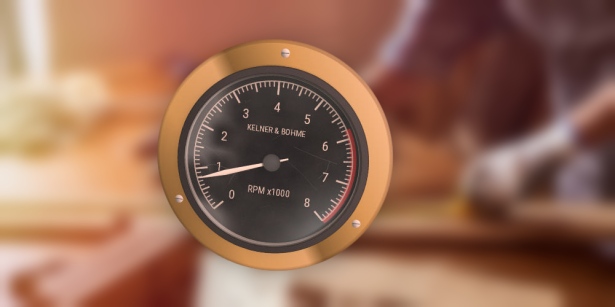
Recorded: **800** rpm
